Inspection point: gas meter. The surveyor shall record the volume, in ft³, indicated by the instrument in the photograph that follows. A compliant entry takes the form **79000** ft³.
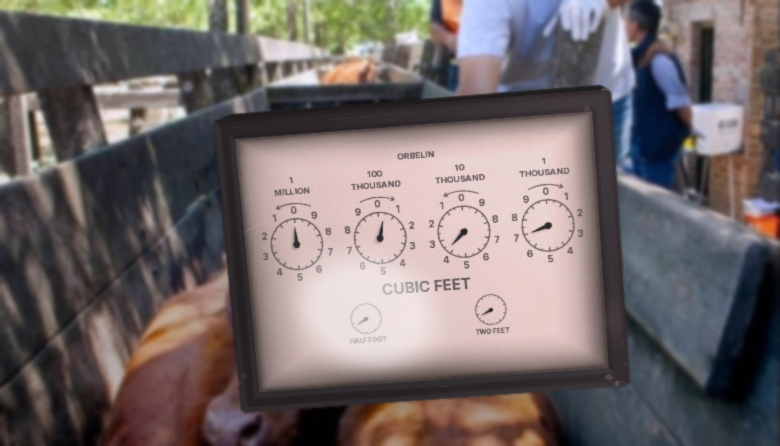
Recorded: **3700** ft³
